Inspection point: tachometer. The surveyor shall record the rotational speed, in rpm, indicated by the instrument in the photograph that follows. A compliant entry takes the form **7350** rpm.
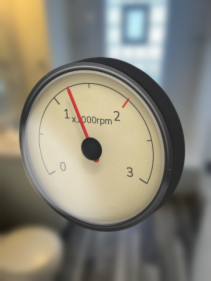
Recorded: **1250** rpm
